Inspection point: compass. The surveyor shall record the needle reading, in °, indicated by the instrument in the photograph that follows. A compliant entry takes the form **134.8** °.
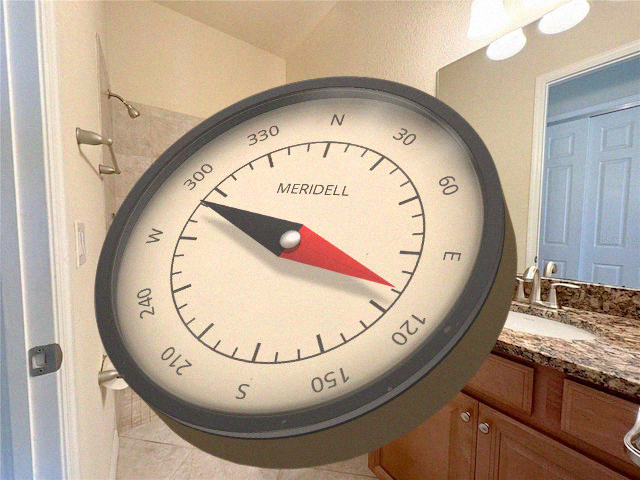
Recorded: **110** °
